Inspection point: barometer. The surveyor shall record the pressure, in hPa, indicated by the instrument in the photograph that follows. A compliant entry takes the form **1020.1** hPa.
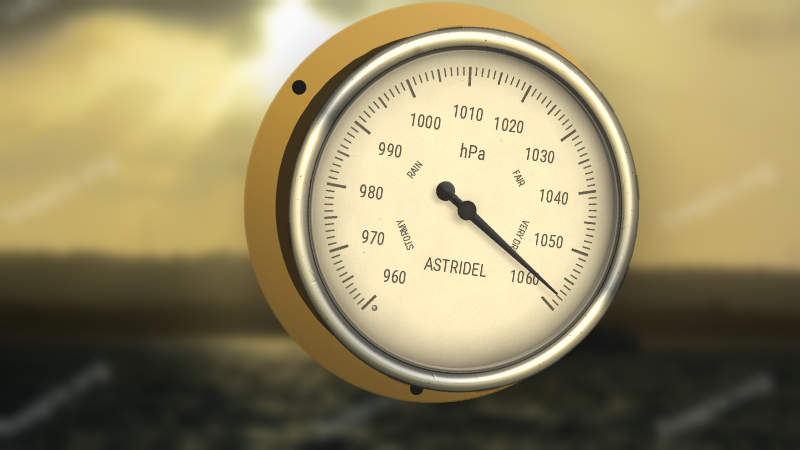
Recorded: **1058** hPa
